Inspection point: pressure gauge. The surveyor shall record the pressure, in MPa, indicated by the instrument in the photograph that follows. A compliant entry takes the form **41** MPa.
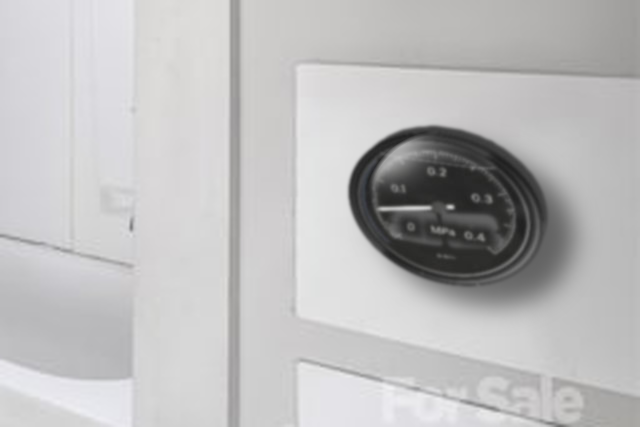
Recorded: **0.05** MPa
